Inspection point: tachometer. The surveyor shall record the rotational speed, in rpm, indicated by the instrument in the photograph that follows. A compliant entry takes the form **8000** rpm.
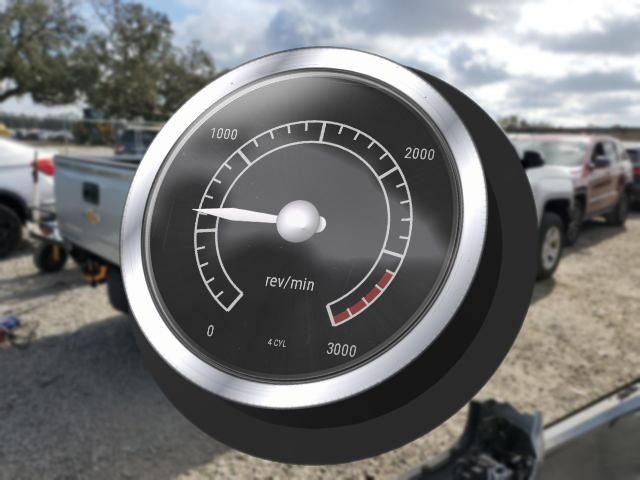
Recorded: **600** rpm
